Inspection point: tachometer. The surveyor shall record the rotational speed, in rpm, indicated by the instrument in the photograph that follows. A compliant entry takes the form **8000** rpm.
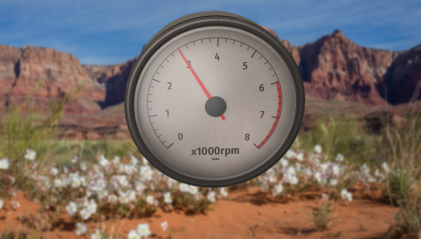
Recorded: **3000** rpm
